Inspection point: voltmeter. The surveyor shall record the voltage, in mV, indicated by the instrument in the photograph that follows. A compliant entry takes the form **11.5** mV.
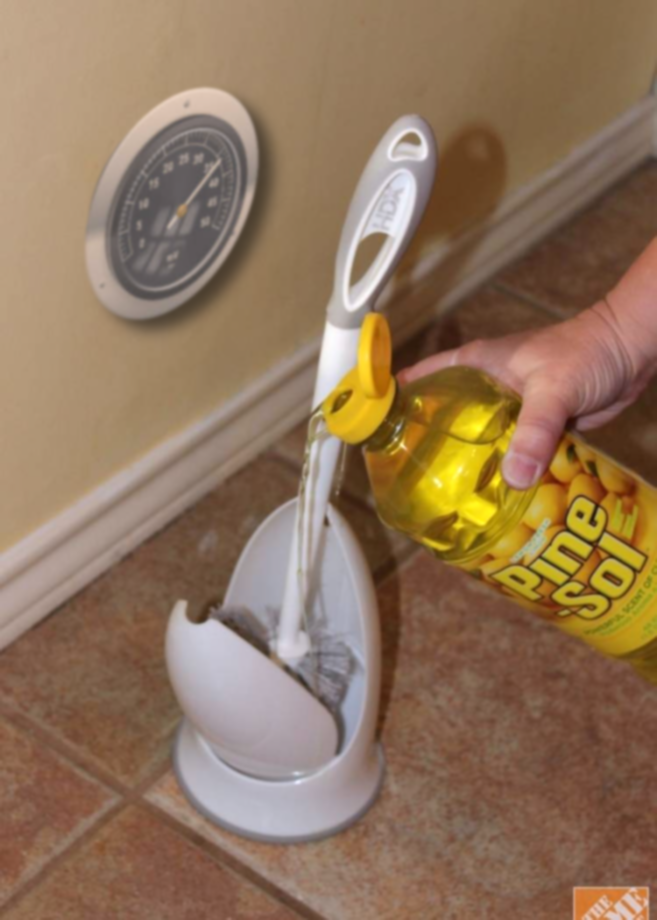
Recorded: **35** mV
